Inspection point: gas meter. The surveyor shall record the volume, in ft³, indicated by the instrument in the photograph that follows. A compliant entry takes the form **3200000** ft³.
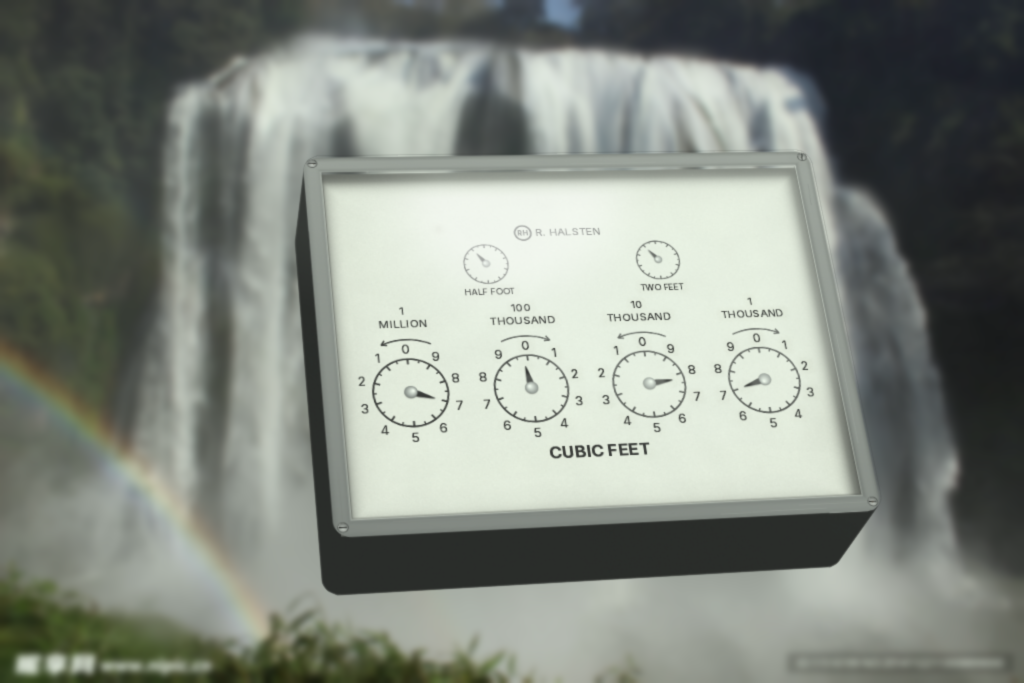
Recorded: **697700** ft³
